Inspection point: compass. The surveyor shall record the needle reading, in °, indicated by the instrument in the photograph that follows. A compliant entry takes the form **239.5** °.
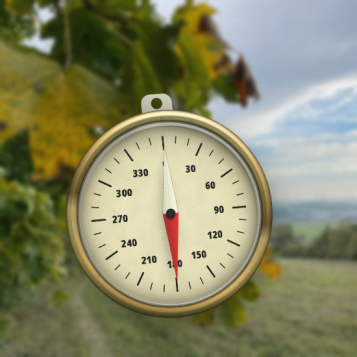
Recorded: **180** °
